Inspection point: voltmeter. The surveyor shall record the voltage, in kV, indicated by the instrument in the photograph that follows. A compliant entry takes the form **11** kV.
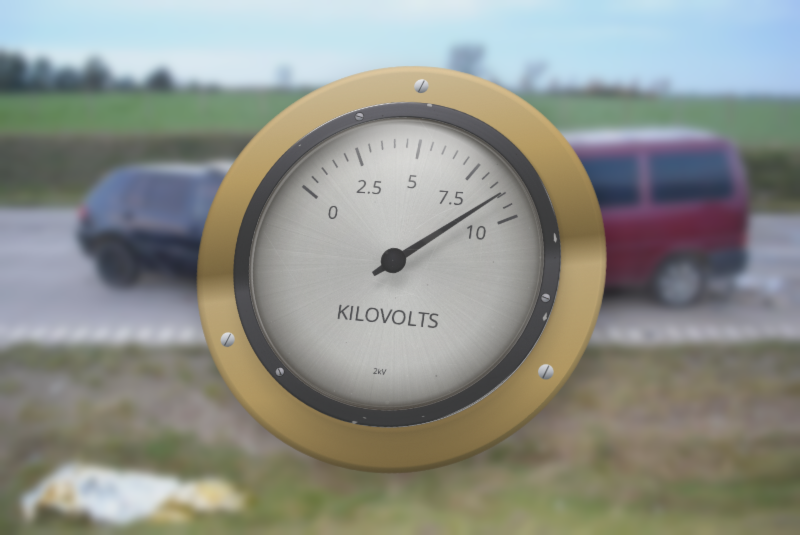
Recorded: **9** kV
